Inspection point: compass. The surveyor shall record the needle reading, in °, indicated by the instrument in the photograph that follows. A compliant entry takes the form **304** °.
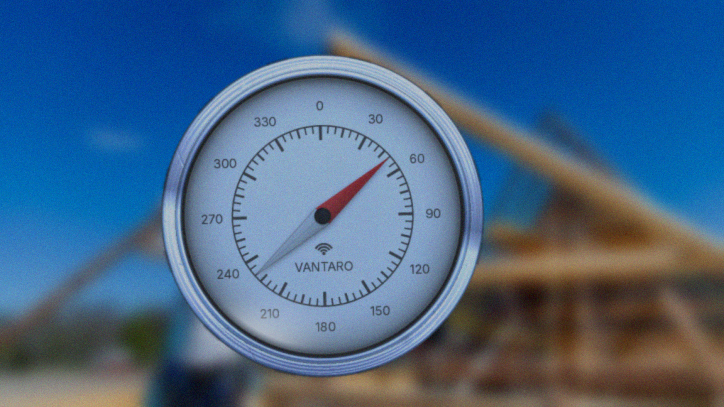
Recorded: **50** °
